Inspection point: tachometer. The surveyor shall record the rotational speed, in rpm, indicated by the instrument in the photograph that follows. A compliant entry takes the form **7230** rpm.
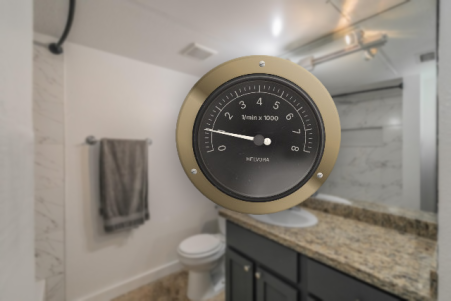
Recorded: **1000** rpm
